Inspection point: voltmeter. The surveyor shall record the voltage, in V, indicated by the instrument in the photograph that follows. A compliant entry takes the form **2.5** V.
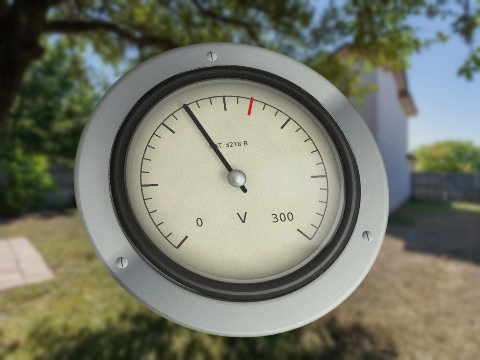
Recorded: **120** V
